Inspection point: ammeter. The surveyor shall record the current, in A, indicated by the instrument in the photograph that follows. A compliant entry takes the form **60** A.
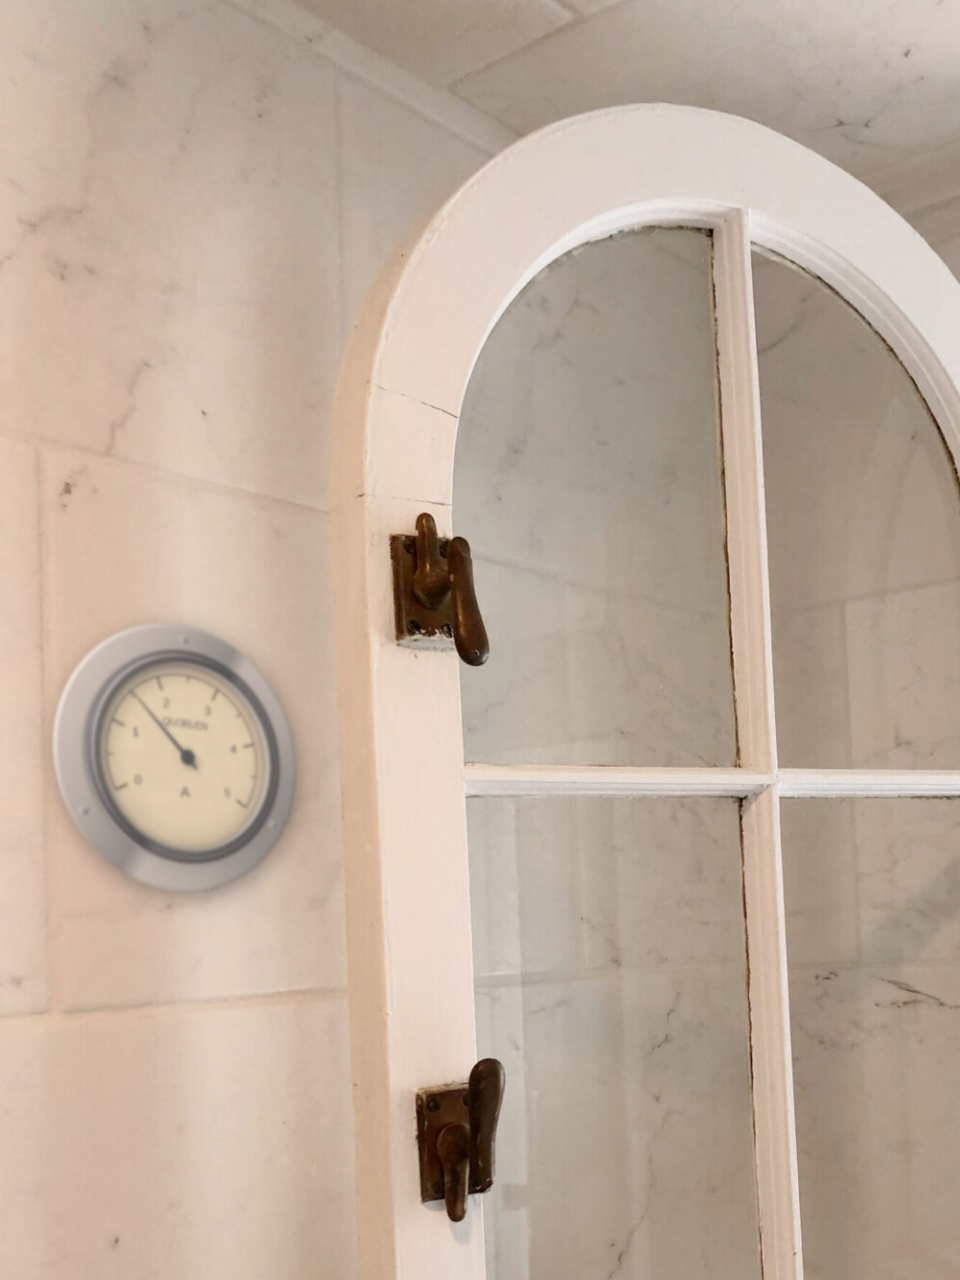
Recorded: **1.5** A
